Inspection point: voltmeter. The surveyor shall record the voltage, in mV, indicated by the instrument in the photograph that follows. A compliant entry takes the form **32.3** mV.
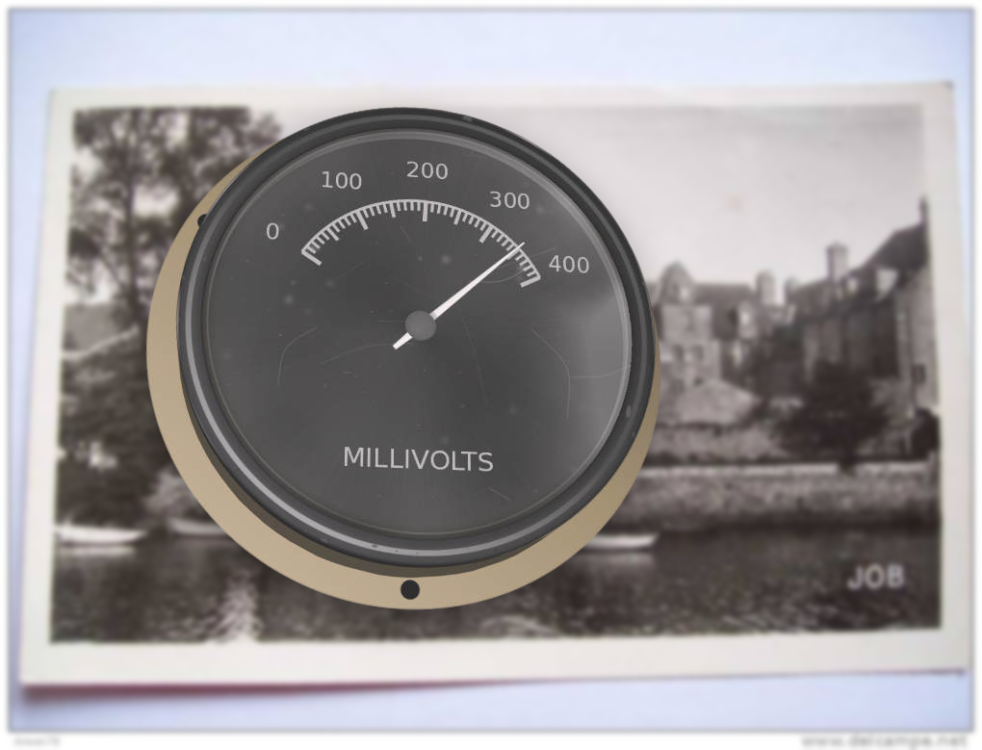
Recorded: **350** mV
